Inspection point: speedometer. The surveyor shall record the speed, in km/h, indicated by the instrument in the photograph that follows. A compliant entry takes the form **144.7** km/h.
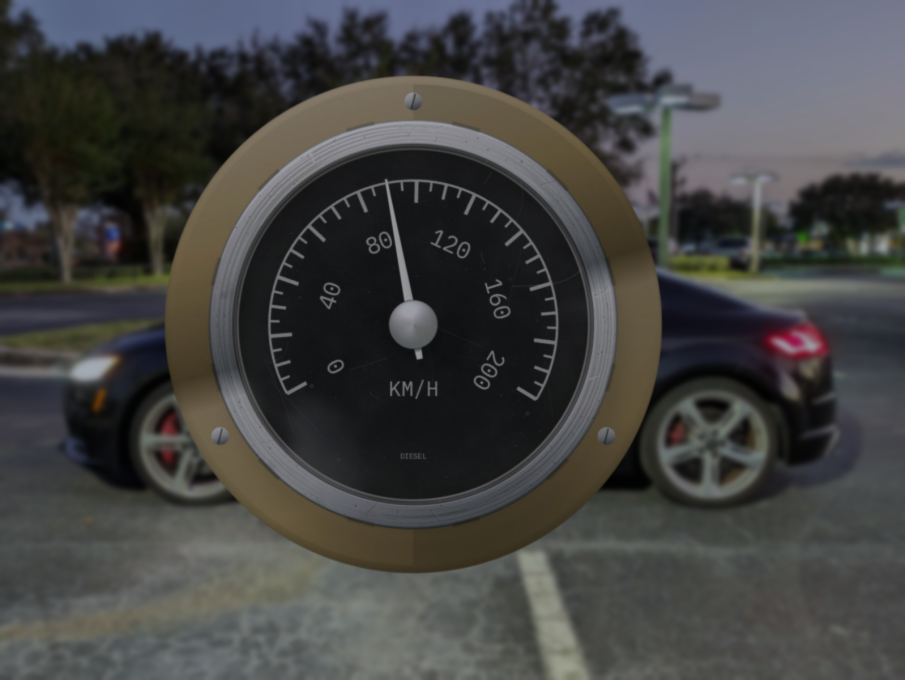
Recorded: **90** km/h
